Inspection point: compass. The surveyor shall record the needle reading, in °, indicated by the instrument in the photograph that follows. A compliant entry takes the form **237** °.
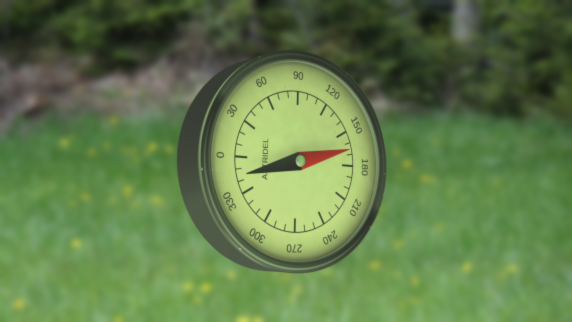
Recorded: **165** °
